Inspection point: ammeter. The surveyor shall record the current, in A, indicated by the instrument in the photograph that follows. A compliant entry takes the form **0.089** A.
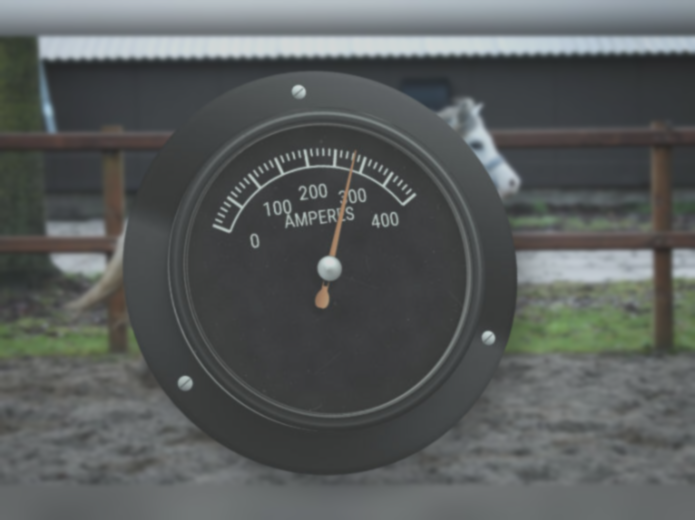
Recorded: **280** A
